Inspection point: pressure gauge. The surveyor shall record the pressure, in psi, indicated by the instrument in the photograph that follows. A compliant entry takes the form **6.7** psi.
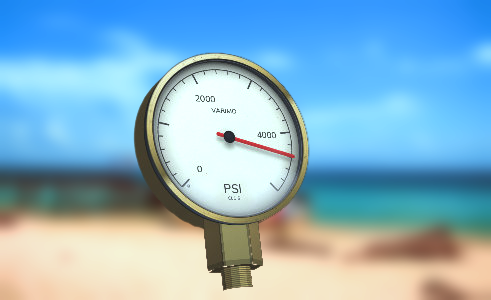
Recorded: **4400** psi
